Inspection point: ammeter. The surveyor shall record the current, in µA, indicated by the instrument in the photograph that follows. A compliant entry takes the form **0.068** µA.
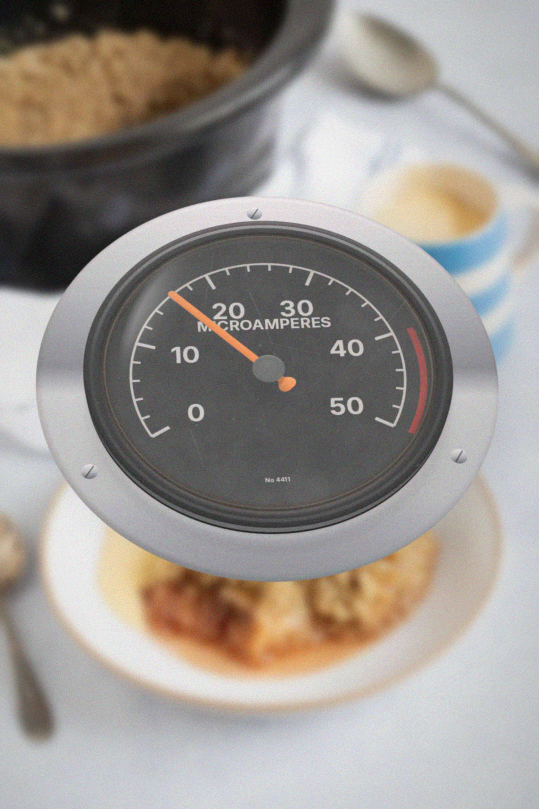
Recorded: **16** µA
